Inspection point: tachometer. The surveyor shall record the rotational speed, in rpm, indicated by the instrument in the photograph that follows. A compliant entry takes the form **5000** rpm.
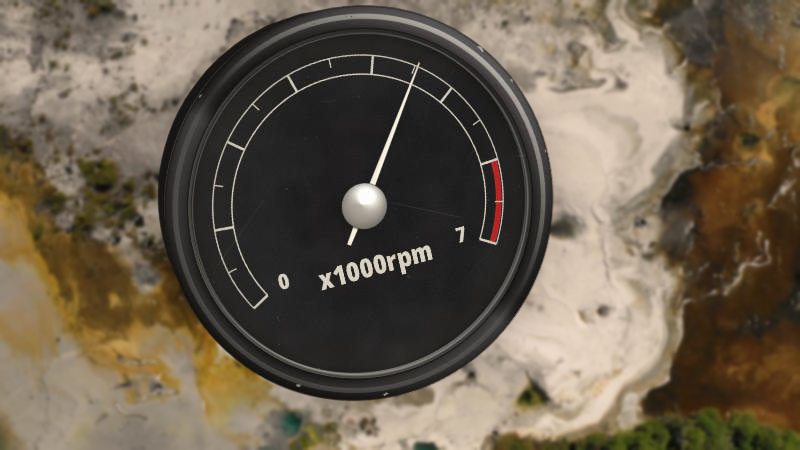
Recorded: **4500** rpm
